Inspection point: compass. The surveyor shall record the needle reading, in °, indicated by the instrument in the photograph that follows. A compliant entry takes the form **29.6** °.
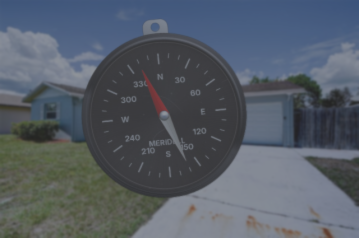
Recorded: **340** °
